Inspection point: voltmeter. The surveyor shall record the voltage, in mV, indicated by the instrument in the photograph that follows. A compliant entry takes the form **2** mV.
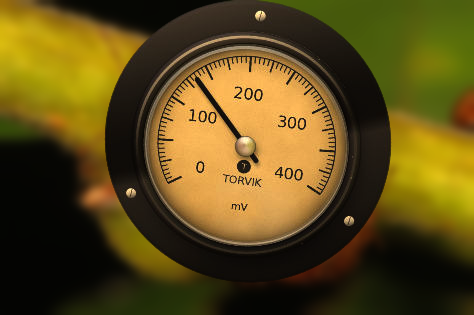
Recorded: **135** mV
